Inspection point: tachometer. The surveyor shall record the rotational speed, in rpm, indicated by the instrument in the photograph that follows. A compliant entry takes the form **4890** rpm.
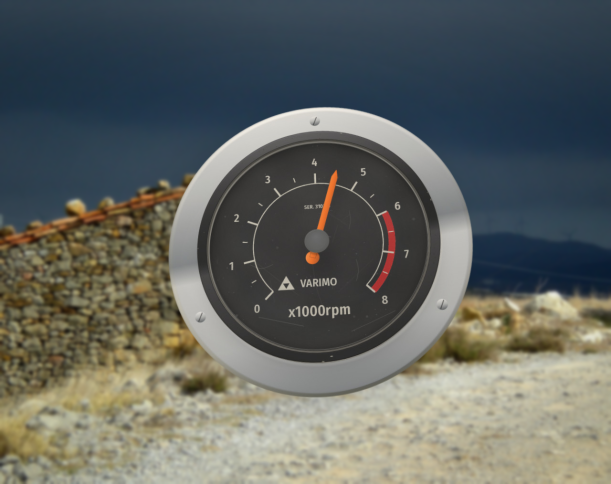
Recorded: **4500** rpm
